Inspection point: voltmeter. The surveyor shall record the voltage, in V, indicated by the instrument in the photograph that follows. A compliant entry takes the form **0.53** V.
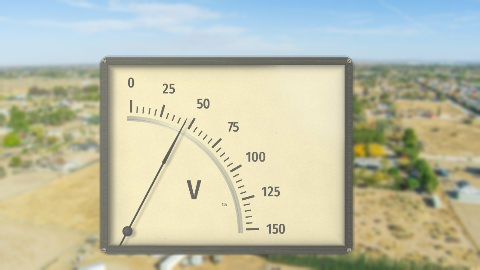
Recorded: **45** V
